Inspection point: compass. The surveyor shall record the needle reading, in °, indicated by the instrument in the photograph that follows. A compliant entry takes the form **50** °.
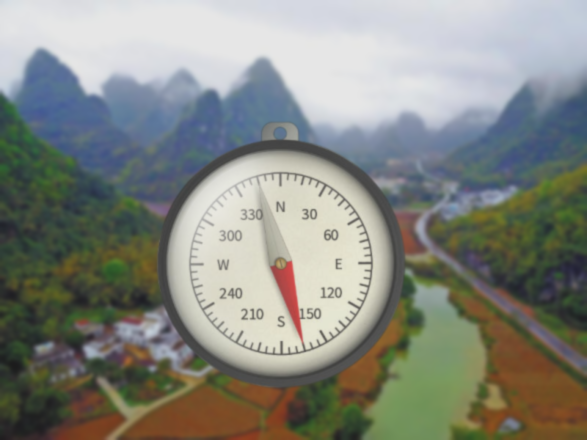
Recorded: **165** °
